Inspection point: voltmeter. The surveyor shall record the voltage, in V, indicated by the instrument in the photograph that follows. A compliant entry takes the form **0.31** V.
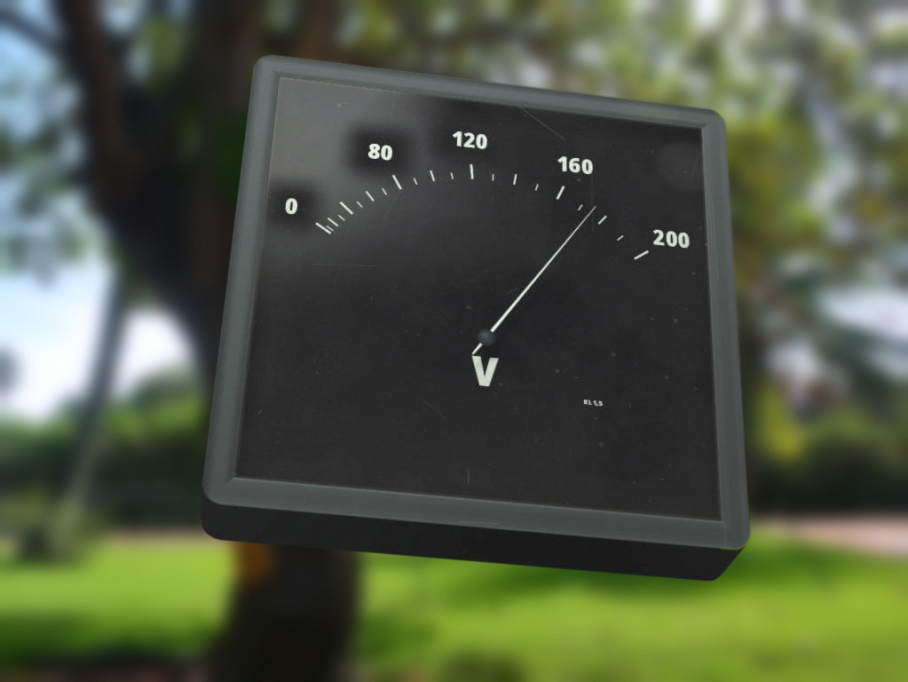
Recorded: **175** V
